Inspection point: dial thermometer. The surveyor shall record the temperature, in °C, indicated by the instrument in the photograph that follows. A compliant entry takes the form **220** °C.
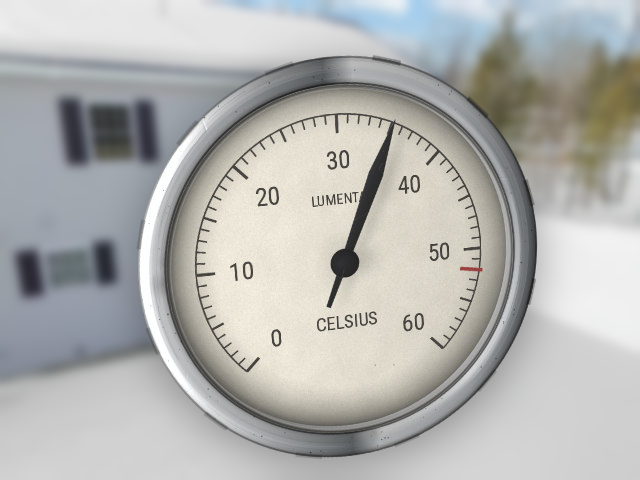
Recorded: **35** °C
